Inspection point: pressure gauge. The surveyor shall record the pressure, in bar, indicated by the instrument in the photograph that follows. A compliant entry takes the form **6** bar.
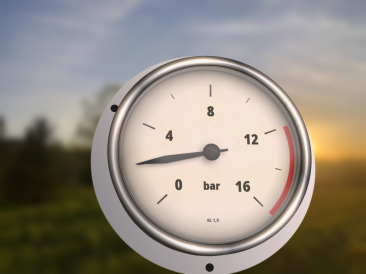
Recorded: **2** bar
